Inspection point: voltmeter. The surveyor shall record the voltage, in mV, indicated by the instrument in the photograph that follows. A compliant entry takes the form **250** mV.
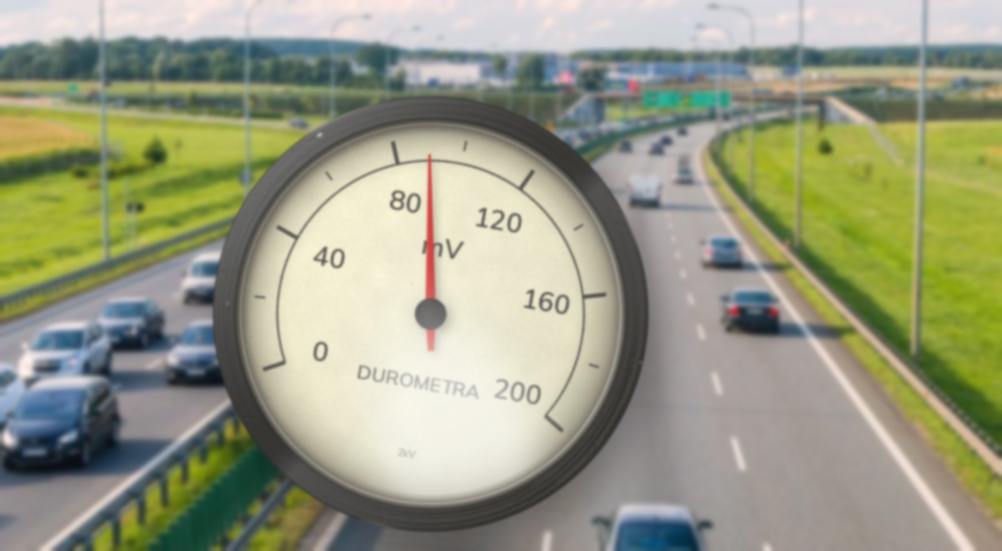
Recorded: **90** mV
